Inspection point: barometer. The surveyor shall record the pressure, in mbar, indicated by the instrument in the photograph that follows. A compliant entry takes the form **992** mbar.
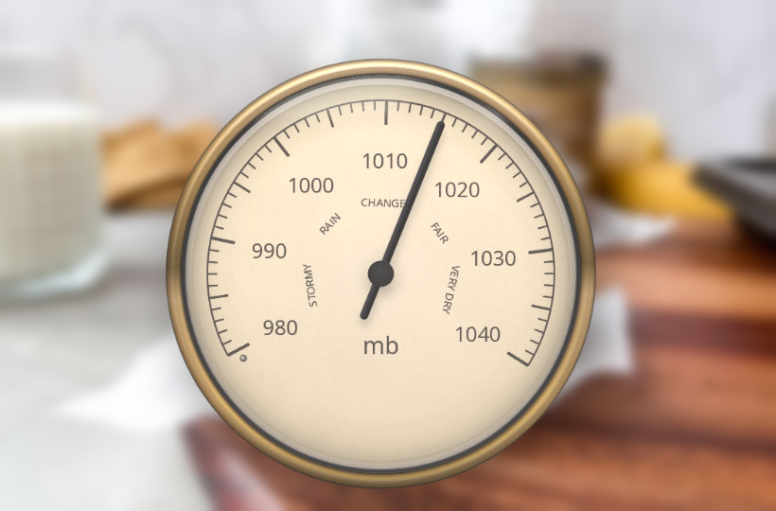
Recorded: **1015** mbar
